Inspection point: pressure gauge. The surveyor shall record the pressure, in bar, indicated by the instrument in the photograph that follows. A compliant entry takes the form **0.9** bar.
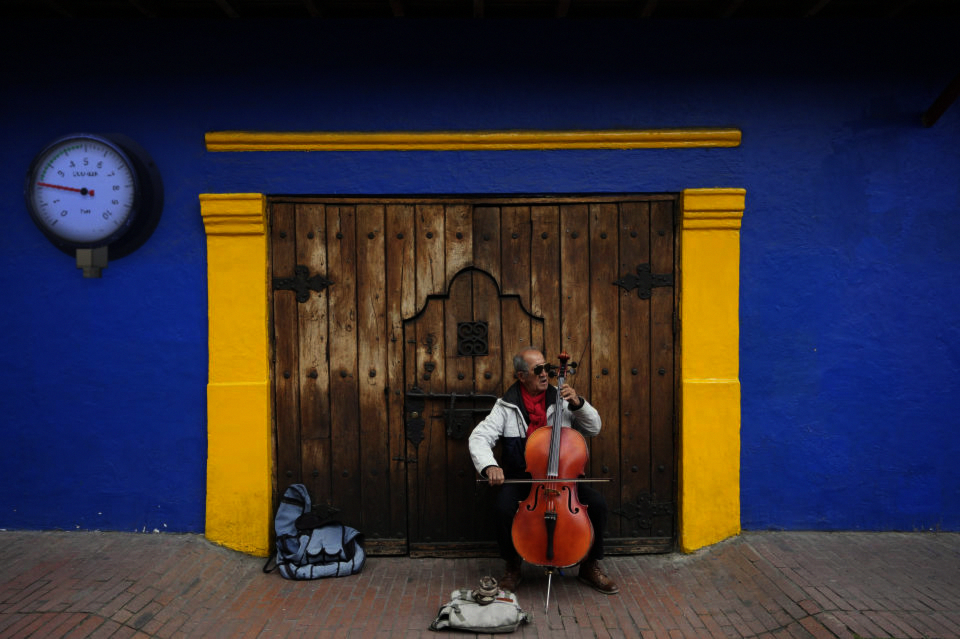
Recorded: **2** bar
